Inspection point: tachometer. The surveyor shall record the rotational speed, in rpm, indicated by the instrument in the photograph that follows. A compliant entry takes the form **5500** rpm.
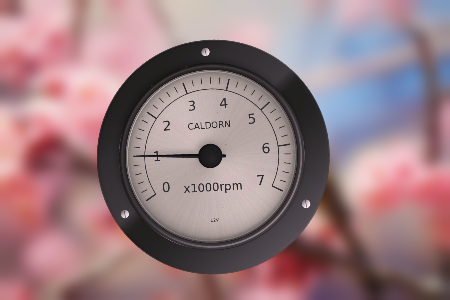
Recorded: **1000** rpm
